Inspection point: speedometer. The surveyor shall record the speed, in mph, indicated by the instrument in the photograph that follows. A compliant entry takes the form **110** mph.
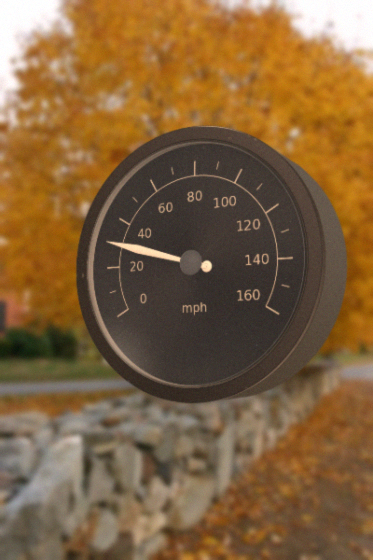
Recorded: **30** mph
